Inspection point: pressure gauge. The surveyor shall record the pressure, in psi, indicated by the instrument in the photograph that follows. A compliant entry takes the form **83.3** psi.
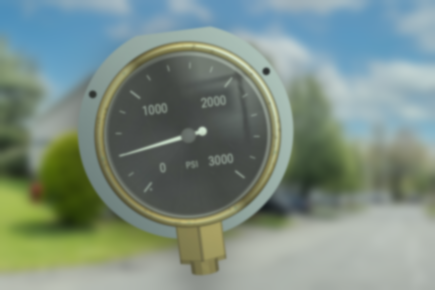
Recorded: **400** psi
